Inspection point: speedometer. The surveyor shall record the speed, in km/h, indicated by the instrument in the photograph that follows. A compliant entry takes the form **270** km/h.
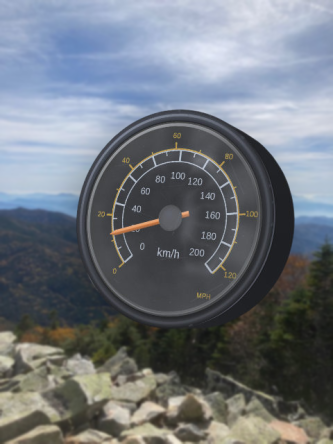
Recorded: **20** km/h
